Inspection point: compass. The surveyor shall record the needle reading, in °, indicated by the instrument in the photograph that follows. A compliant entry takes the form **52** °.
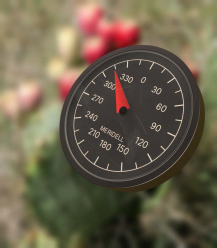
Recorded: **315** °
